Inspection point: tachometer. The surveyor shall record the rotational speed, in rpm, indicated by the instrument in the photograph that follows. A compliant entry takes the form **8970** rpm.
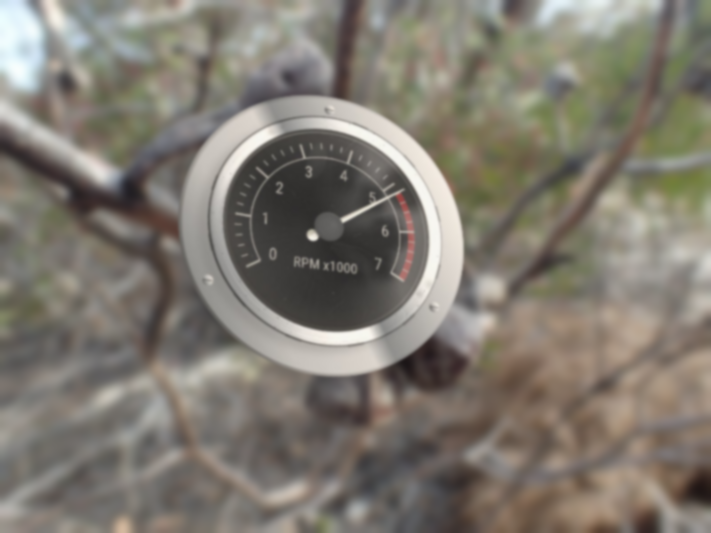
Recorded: **5200** rpm
